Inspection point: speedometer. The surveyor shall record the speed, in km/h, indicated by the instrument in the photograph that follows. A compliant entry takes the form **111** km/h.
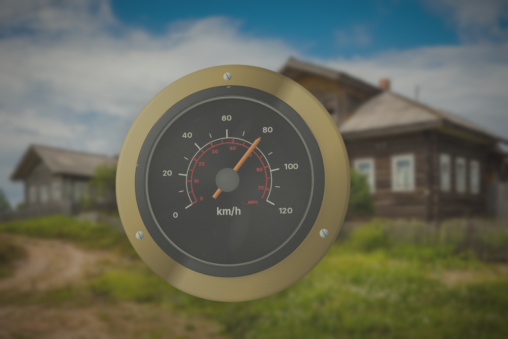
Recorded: **80** km/h
